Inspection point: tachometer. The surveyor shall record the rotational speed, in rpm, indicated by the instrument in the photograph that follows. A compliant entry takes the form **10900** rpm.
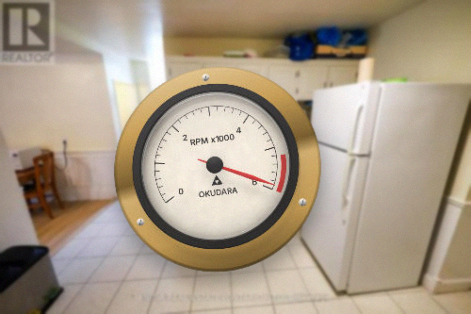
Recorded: **5900** rpm
